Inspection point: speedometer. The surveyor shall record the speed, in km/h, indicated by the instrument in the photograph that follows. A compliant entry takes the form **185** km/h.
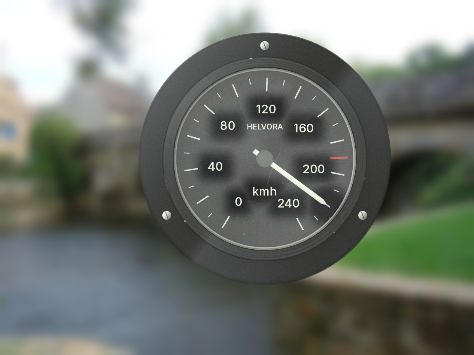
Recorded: **220** km/h
